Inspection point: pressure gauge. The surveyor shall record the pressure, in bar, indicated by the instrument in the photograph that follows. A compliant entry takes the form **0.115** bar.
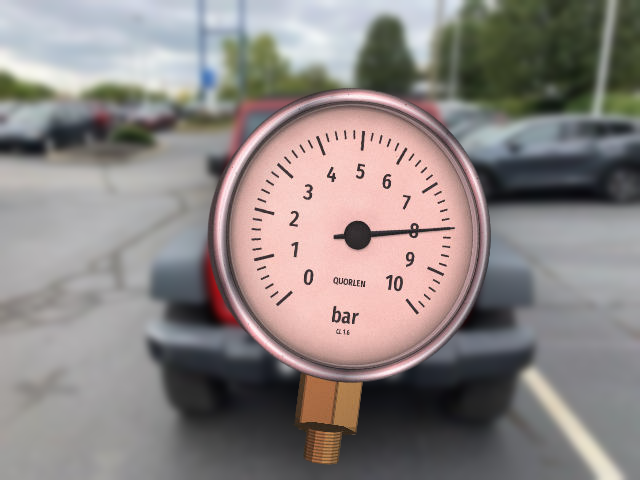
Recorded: **8** bar
